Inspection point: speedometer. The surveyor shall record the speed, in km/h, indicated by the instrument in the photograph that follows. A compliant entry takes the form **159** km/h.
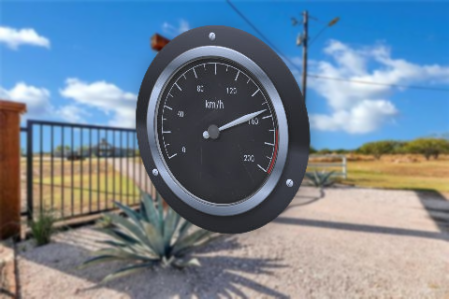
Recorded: **155** km/h
